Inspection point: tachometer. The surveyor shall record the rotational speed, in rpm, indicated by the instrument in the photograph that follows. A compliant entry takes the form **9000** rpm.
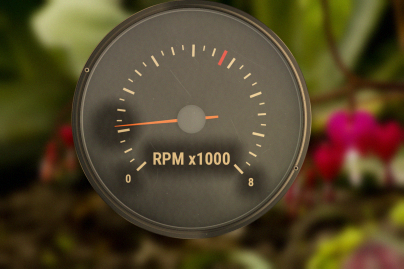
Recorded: **1125** rpm
